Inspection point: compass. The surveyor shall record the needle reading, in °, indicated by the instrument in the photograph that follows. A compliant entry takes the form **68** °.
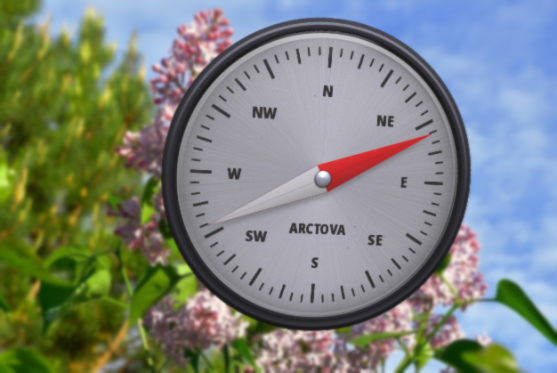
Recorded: **65** °
